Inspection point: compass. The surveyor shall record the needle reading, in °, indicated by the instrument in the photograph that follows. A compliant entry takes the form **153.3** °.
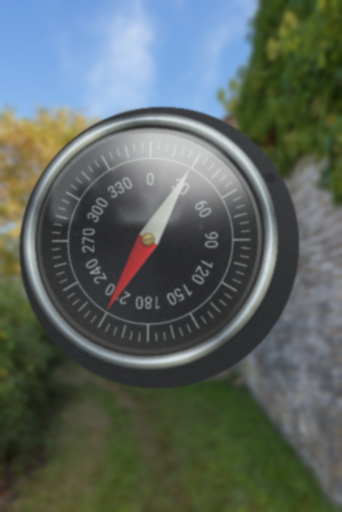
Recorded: **210** °
